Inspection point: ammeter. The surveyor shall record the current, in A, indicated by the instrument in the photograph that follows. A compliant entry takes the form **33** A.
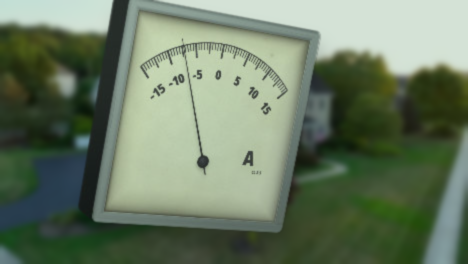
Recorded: **-7.5** A
